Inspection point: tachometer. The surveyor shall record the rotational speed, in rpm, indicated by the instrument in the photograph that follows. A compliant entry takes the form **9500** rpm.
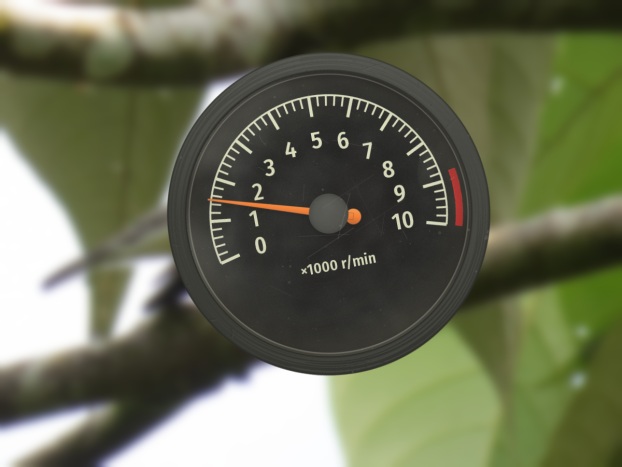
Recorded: **1500** rpm
